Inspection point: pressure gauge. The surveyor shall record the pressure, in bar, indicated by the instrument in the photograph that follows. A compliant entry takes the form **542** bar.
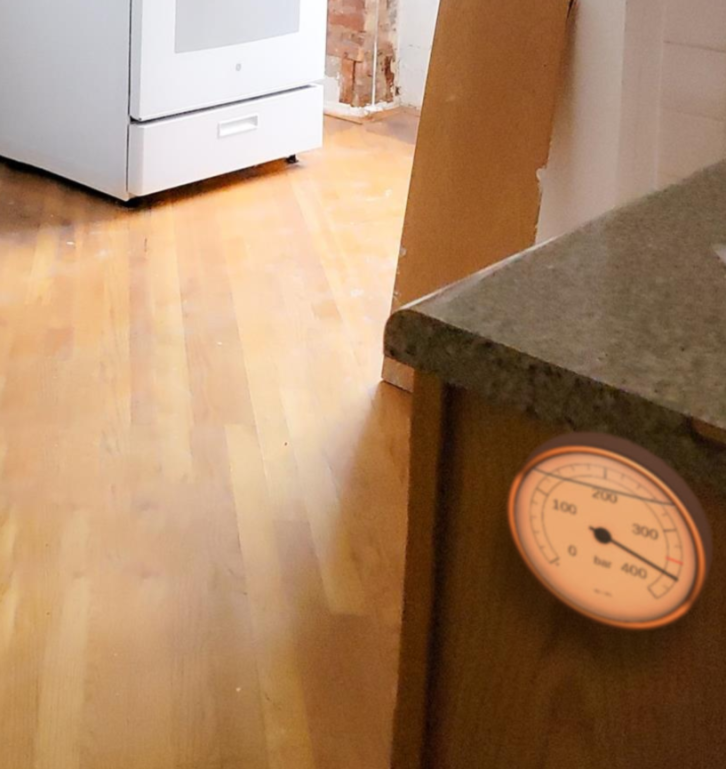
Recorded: **360** bar
